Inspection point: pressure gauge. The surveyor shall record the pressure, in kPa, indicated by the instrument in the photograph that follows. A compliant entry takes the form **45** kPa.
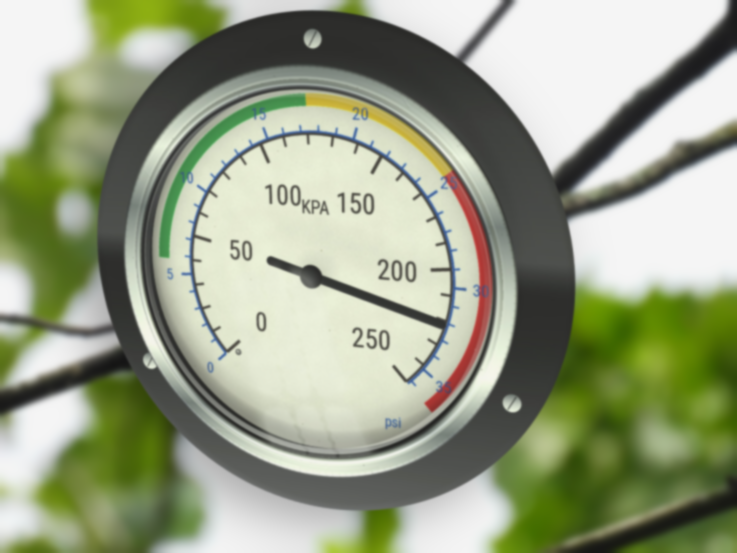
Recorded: **220** kPa
